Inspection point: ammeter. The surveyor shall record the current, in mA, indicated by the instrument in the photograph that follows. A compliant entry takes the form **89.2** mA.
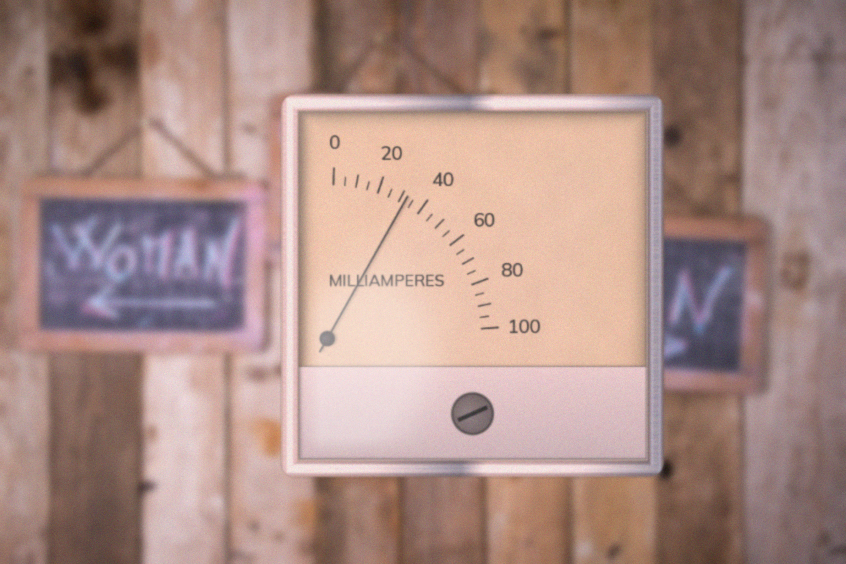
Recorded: **32.5** mA
